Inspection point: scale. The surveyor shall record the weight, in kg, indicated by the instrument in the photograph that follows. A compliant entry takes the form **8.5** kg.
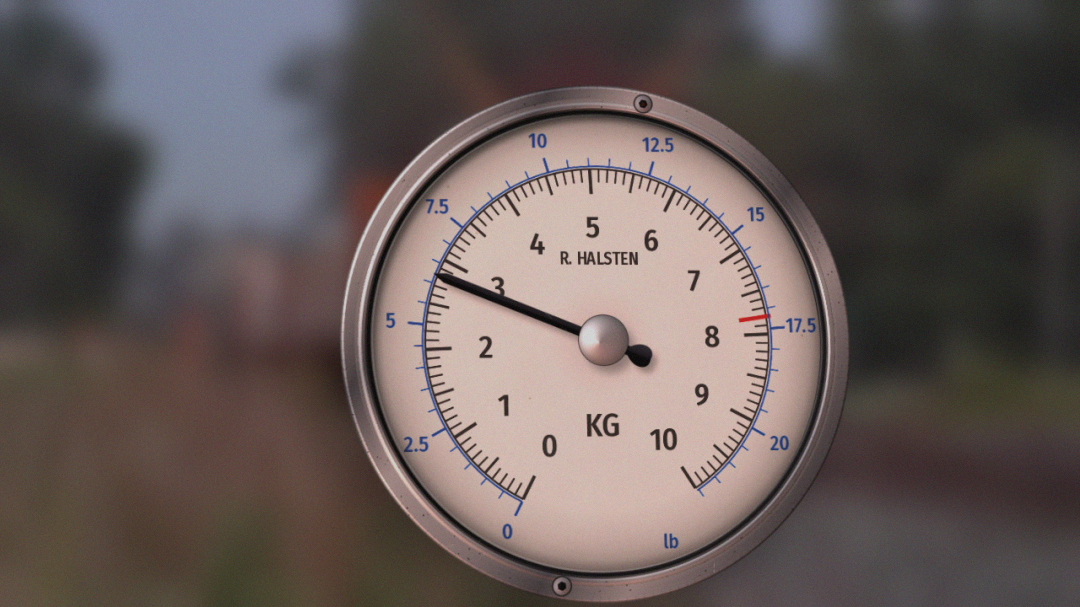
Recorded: **2.8** kg
